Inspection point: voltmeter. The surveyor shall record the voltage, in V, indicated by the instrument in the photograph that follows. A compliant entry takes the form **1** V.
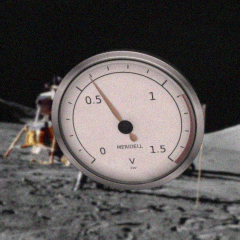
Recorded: **0.6** V
